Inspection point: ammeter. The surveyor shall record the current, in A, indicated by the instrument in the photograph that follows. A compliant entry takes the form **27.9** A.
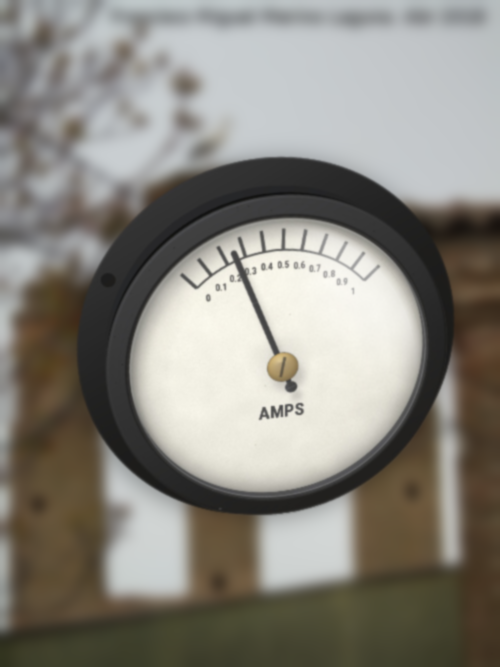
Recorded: **0.25** A
